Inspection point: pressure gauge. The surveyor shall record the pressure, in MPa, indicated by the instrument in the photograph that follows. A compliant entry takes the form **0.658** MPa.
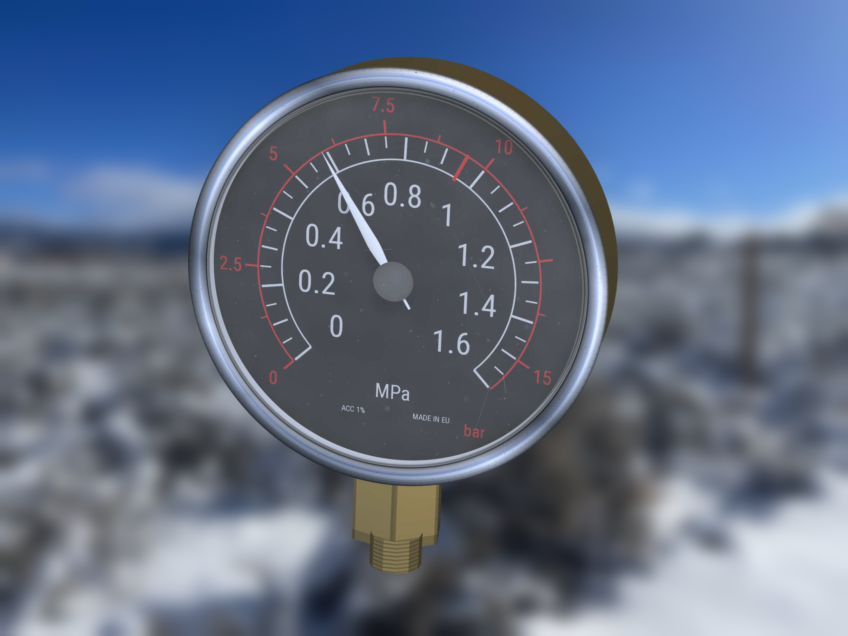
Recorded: **0.6** MPa
